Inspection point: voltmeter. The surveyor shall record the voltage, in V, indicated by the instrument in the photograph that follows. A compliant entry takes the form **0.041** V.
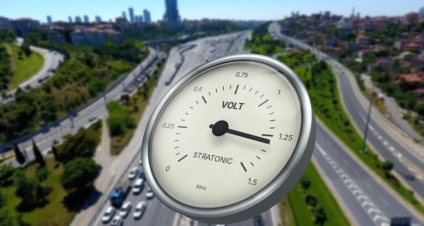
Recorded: **1.3** V
